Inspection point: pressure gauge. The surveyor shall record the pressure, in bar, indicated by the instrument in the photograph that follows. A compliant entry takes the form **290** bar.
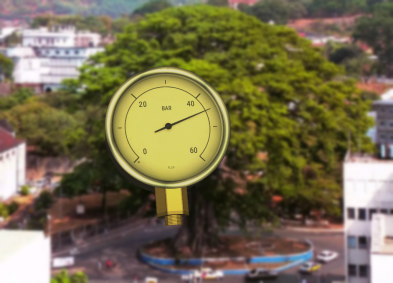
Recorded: **45** bar
